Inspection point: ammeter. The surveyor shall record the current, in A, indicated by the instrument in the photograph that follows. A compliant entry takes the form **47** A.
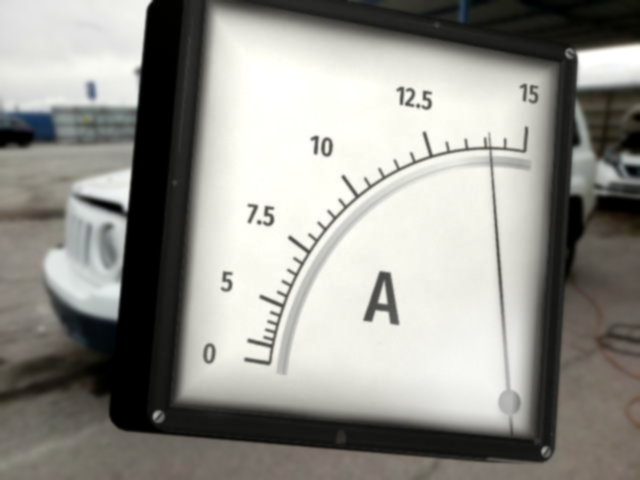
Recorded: **14** A
